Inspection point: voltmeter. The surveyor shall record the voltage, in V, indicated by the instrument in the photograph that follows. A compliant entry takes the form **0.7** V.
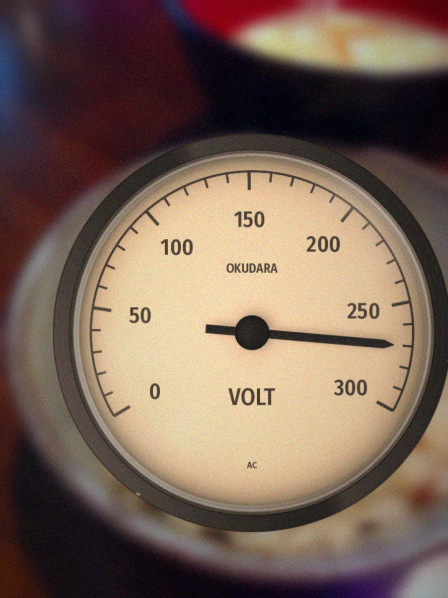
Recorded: **270** V
